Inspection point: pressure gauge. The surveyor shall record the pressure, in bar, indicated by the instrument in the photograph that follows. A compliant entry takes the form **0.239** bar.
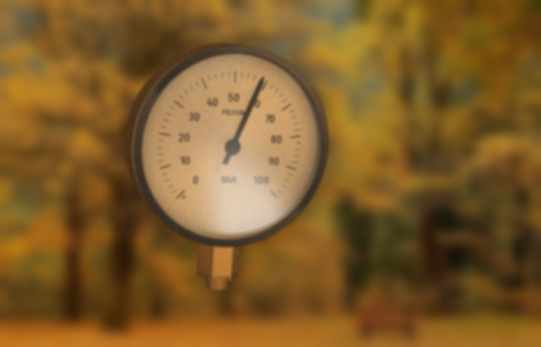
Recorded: **58** bar
